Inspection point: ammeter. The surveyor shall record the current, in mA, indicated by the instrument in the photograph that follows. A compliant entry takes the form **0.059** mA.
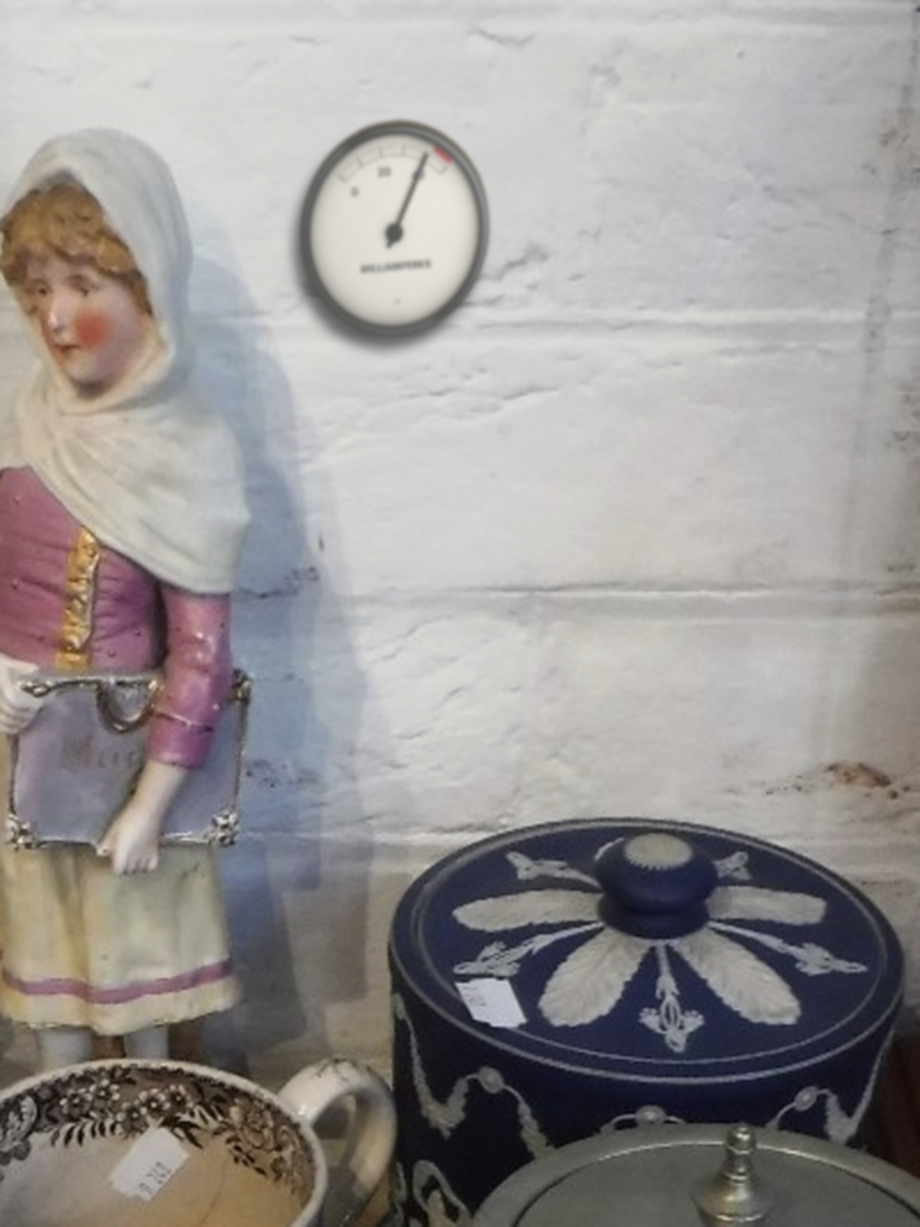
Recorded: **40** mA
